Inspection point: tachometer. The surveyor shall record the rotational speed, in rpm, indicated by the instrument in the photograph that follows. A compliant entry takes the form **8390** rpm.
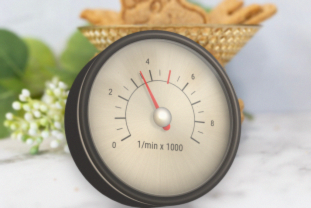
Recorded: **3500** rpm
